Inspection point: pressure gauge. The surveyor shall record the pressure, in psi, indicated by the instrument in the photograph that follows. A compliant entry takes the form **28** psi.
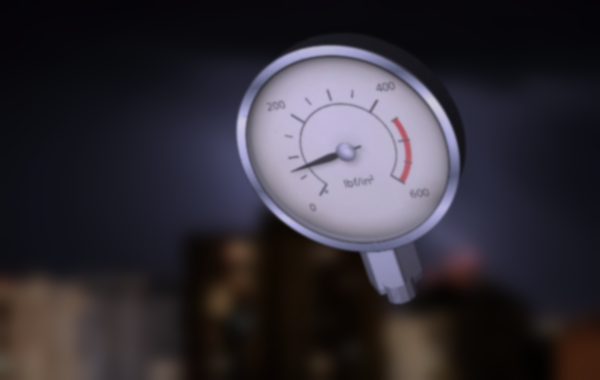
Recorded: **75** psi
